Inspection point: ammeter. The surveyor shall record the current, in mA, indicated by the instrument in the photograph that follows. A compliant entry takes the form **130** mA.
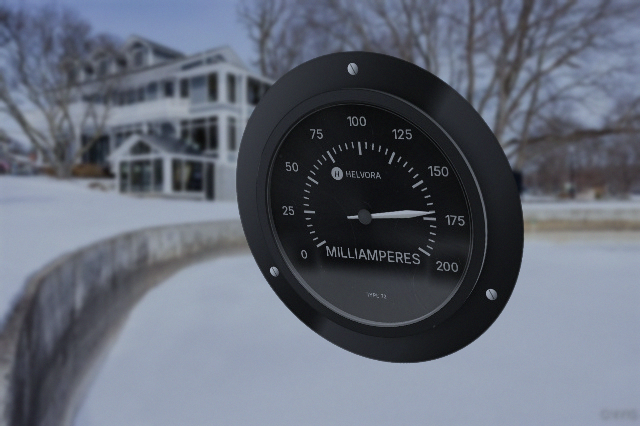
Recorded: **170** mA
